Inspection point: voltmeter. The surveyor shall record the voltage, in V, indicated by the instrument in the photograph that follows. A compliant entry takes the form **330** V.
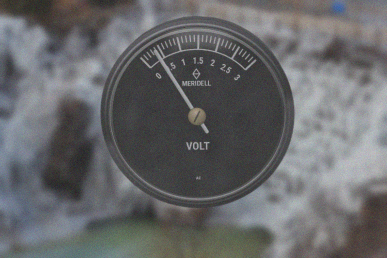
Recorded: **0.4** V
